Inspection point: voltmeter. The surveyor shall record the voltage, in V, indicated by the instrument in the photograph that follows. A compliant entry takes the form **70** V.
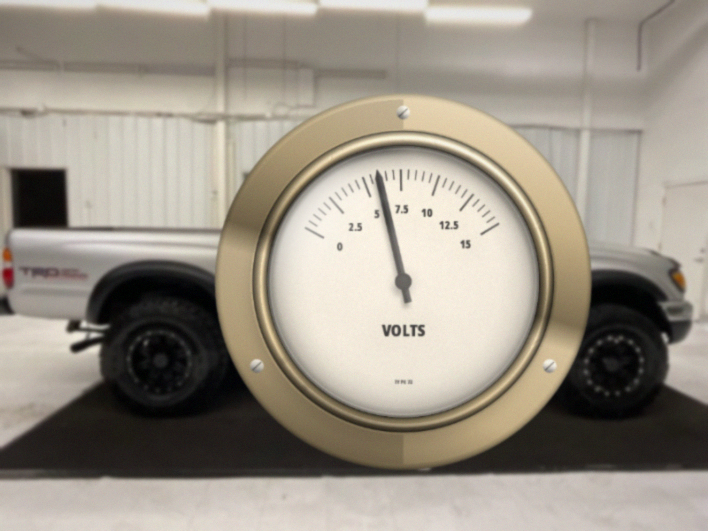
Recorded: **6** V
